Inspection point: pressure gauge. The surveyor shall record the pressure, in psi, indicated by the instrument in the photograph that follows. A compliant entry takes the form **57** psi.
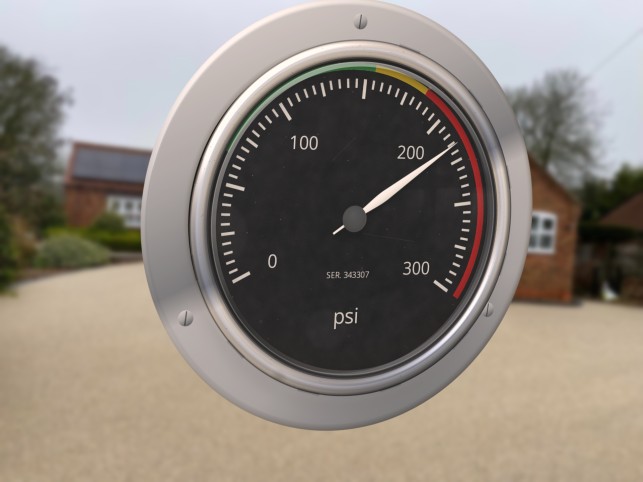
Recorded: **215** psi
